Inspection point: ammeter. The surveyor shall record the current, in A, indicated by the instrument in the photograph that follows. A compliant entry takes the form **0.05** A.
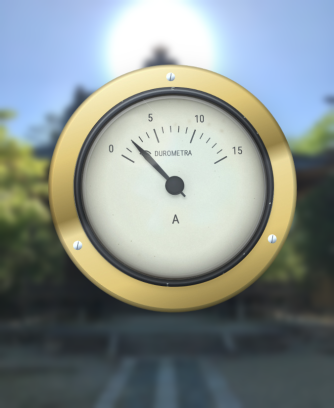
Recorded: **2** A
